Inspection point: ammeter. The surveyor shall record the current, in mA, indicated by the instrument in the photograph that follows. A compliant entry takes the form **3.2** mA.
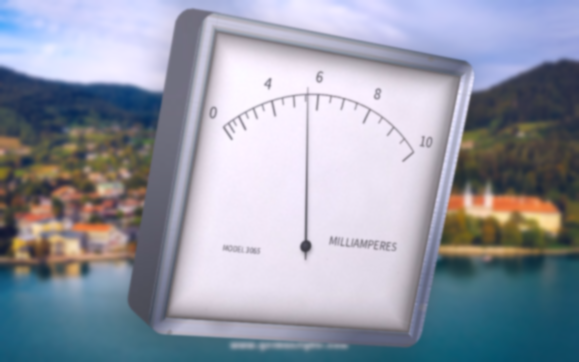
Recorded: **5.5** mA
